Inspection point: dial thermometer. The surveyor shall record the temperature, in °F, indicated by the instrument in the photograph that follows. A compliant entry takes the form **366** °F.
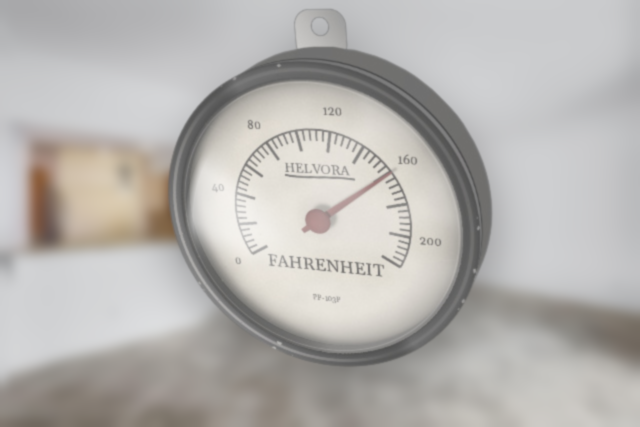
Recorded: **160** °F
